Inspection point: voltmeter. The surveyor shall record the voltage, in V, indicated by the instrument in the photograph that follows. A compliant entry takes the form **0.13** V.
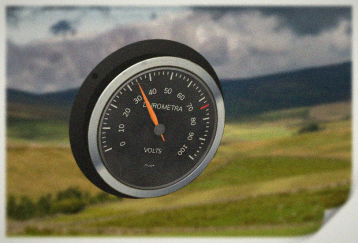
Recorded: **34** V
